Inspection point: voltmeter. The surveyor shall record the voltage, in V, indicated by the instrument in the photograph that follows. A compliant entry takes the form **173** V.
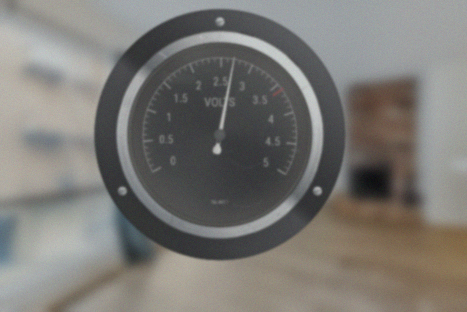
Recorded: **2.7** V
